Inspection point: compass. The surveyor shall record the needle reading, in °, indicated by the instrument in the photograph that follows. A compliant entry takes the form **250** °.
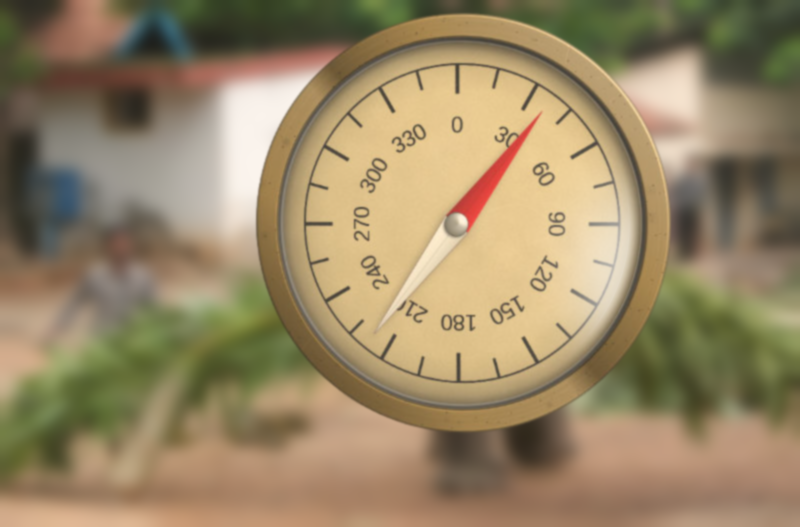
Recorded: **37.5** °
